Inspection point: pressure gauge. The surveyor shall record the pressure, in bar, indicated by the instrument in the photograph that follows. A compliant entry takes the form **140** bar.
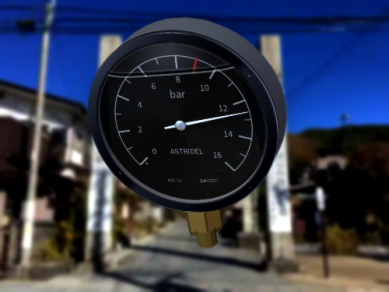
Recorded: **12.5** bar
